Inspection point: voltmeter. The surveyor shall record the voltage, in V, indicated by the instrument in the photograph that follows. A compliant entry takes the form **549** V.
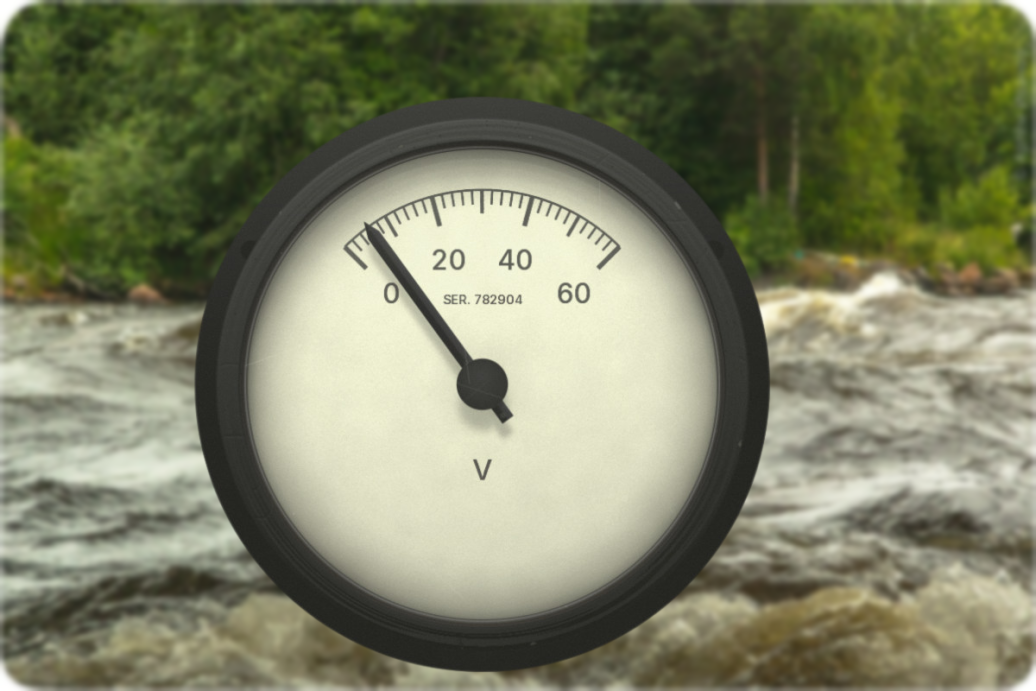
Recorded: **6** V
